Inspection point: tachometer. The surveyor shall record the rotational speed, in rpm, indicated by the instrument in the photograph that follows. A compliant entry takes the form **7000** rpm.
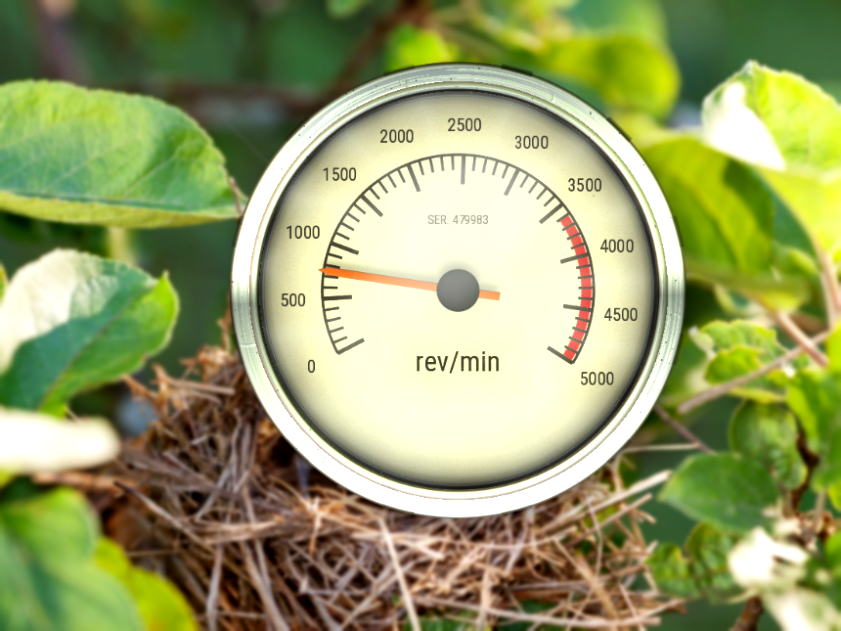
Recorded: **750** rpm
